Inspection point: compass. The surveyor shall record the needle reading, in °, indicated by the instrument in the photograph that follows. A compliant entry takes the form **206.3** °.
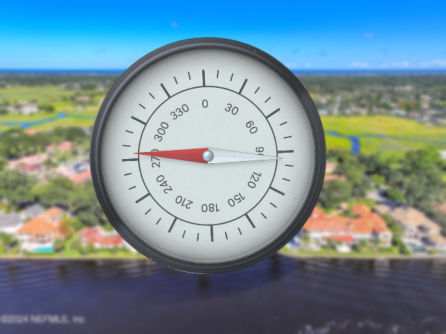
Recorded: **275** °
